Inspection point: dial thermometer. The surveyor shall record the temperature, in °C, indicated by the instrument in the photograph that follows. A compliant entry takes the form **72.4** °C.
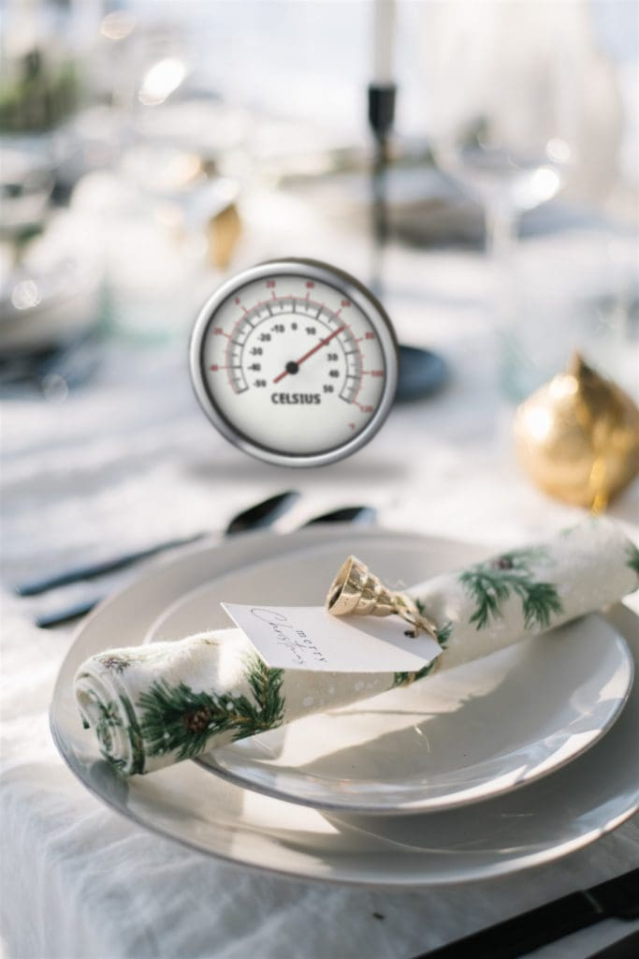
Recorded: **20** °C
